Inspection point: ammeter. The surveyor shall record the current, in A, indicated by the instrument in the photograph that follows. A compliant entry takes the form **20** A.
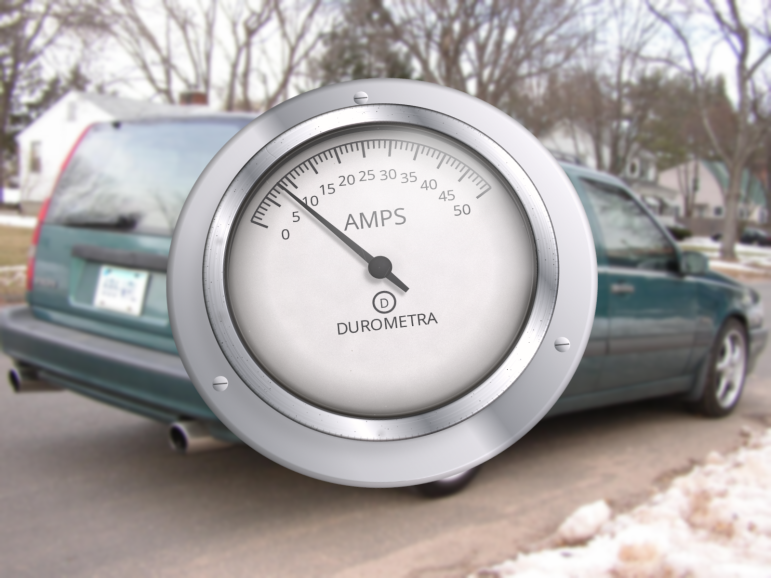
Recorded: **8** A
